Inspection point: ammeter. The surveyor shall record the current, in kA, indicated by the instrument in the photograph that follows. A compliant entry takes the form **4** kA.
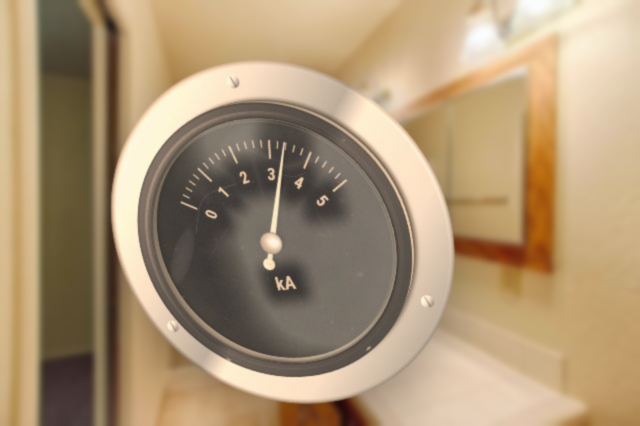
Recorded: **3.4** kA
